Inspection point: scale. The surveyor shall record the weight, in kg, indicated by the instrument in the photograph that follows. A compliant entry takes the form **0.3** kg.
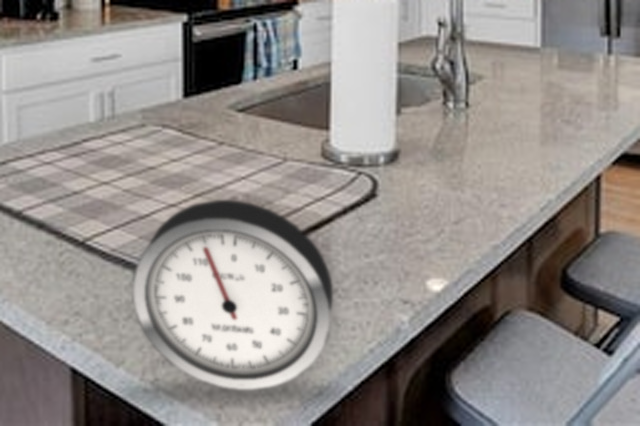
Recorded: **115** kg
